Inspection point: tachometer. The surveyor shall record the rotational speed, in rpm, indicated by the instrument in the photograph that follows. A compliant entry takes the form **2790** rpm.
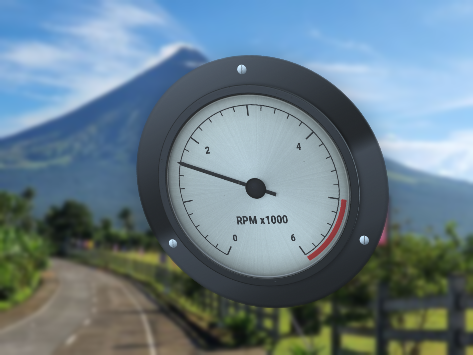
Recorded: **1600** rpm
